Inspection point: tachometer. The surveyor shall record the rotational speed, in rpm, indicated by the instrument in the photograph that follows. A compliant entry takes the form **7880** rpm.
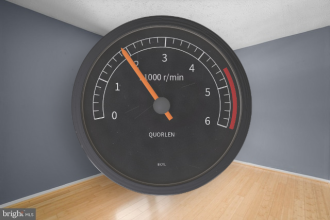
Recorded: **1900** rpm
